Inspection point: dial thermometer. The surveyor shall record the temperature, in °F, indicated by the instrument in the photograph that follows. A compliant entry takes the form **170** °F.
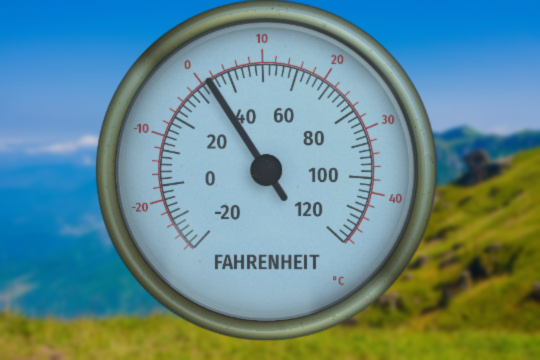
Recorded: **34** °F
